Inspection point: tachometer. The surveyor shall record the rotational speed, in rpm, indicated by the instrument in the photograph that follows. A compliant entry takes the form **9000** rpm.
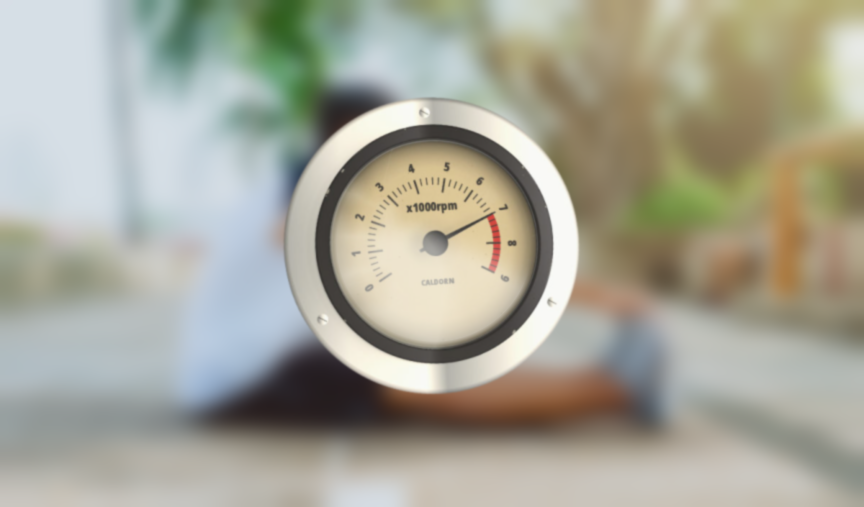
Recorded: **7000** rpm
